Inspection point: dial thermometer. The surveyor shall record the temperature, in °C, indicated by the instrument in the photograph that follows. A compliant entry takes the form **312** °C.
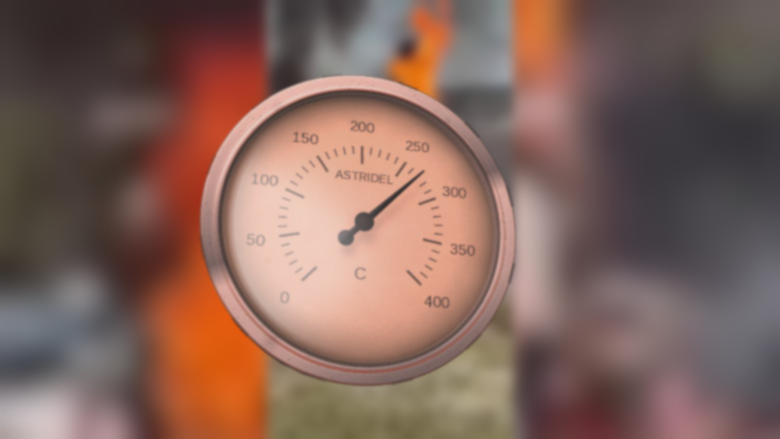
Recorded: **270** °C
